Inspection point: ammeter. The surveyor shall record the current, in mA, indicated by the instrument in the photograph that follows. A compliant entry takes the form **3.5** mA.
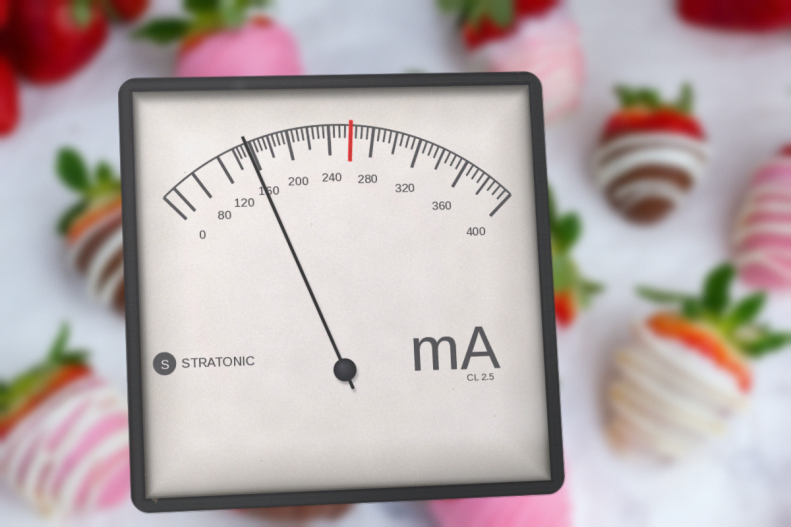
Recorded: **155** mA
